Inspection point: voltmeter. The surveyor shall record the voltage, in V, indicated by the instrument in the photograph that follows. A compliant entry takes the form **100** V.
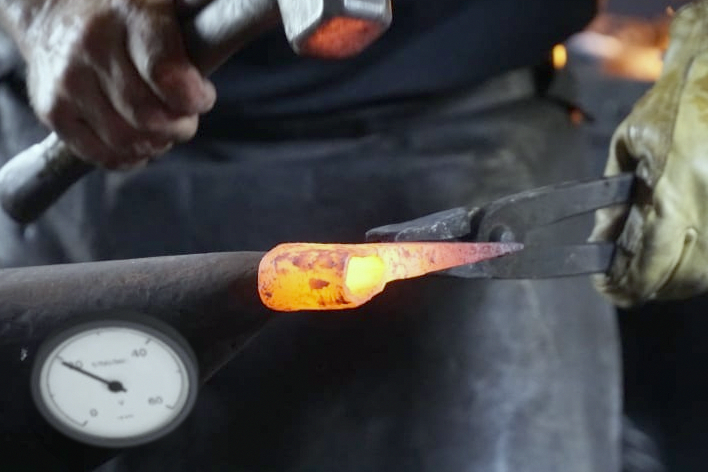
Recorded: **20** V
